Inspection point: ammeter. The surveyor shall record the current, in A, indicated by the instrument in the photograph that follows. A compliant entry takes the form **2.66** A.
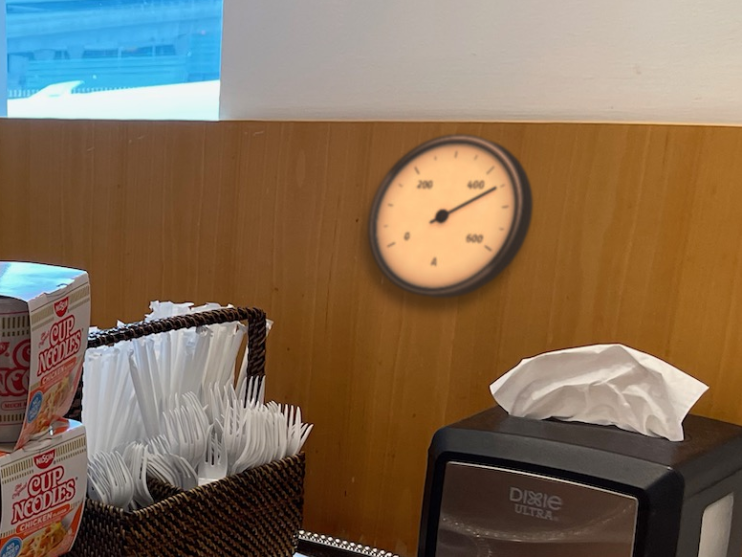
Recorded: **450** A
